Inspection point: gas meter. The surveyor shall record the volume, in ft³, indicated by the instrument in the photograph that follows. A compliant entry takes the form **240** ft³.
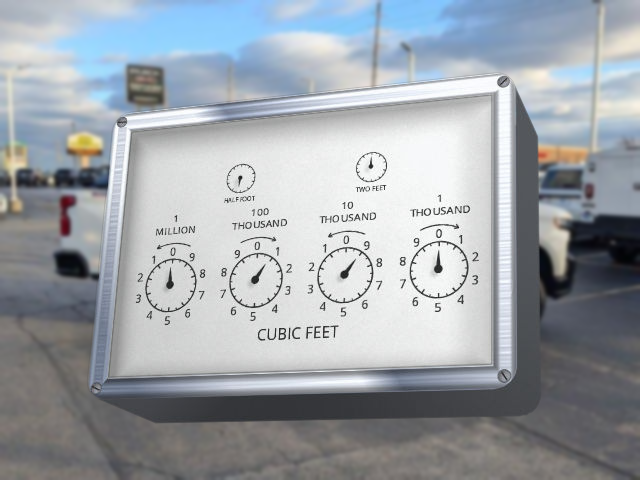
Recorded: **9000** ft³
